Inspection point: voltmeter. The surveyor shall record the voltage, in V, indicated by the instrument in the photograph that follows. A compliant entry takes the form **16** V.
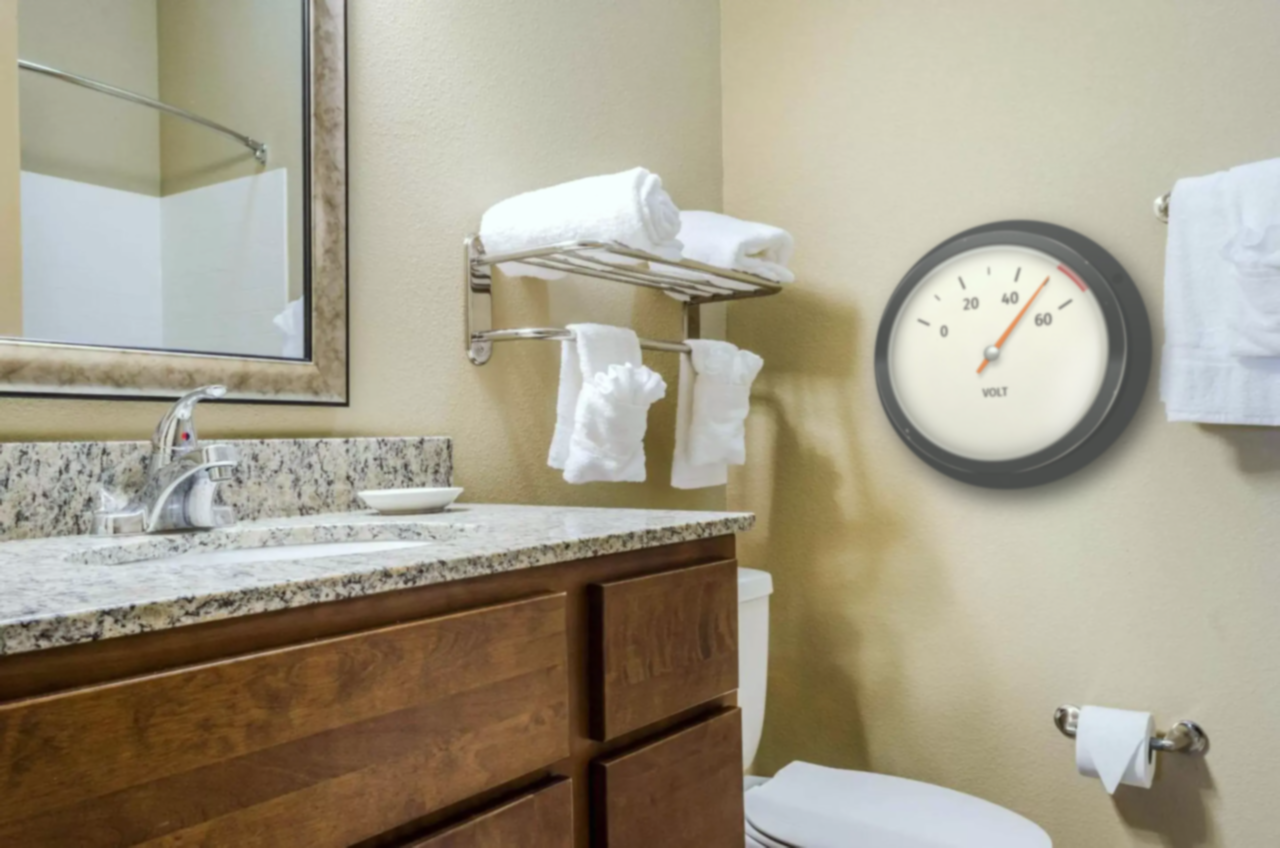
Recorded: **50** V
